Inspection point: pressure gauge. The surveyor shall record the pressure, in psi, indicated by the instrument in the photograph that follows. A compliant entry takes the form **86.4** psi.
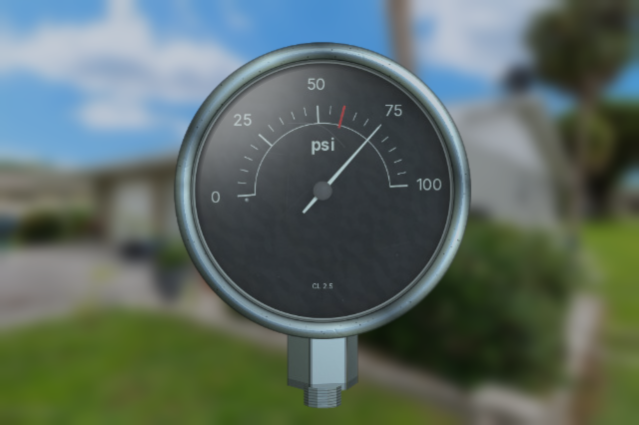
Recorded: **75** psi
